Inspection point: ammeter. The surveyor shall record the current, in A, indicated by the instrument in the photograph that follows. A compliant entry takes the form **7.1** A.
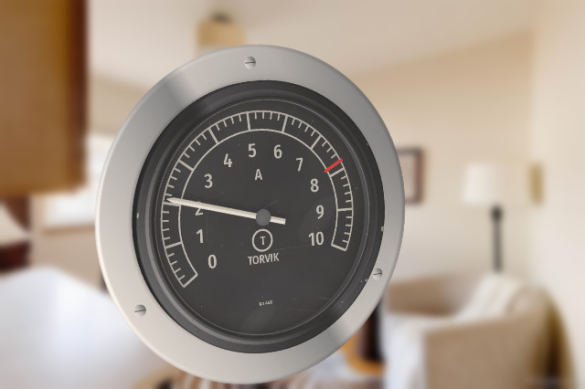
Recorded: **2.1** A
